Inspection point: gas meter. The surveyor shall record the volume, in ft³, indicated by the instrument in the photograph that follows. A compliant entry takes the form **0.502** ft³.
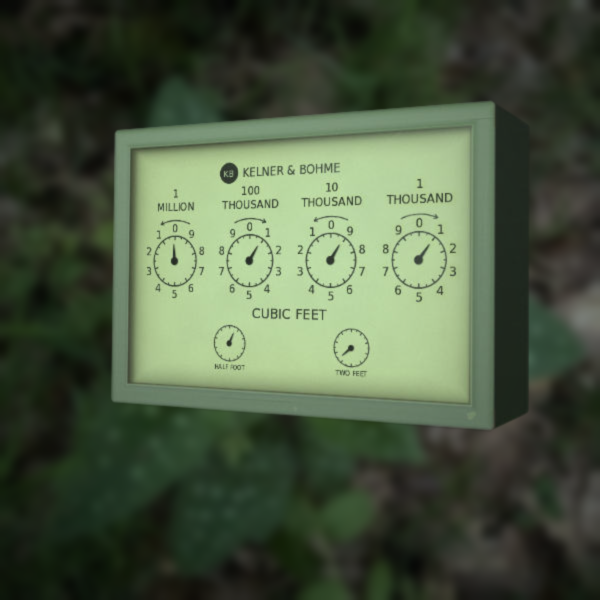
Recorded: **9100** ft³
